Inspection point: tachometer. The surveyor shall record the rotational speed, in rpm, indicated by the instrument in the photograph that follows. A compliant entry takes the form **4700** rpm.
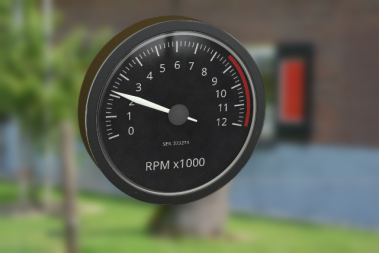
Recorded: **2200** rpm
